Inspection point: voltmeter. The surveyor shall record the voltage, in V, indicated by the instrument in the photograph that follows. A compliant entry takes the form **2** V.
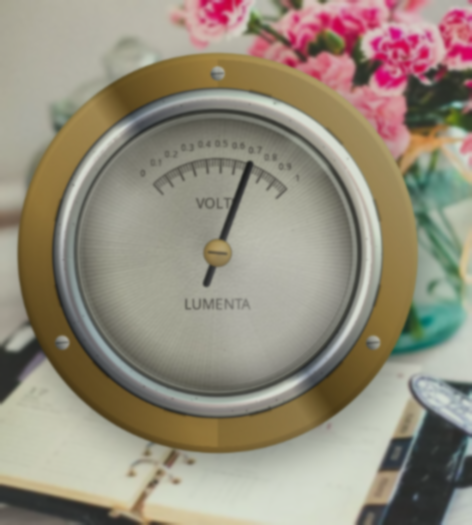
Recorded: **0.7** V
